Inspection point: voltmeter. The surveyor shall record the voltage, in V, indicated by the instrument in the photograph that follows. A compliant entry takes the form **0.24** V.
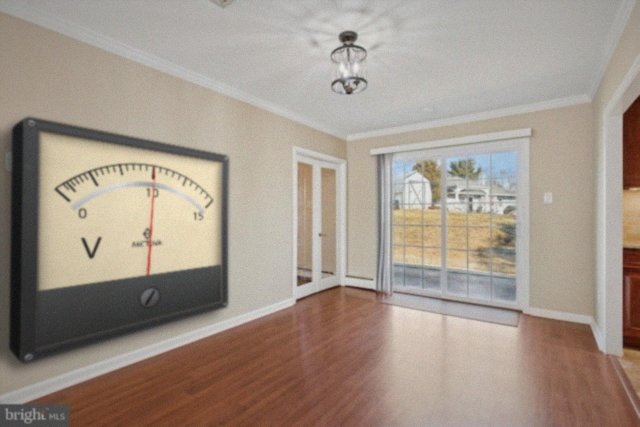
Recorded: **10** V
